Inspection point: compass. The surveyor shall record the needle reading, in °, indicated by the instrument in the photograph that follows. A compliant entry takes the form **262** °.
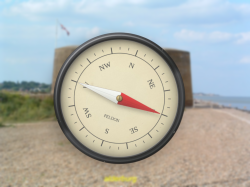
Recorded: **90** °
